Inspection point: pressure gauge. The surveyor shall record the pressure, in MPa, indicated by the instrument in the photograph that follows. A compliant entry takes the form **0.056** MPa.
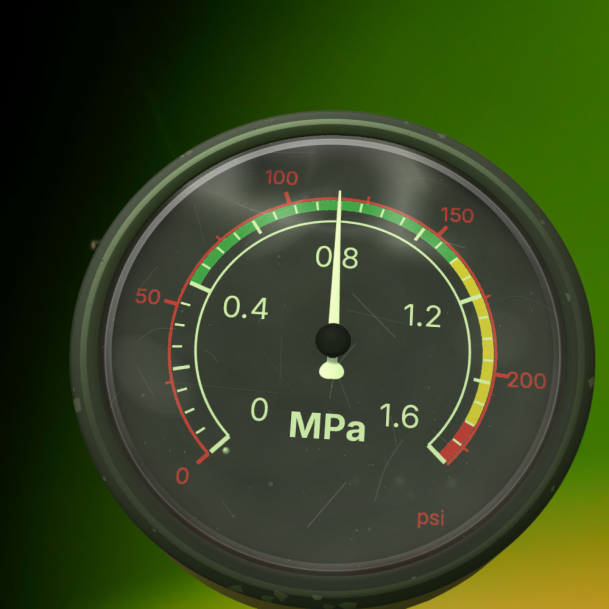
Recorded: **0.8** MPa
